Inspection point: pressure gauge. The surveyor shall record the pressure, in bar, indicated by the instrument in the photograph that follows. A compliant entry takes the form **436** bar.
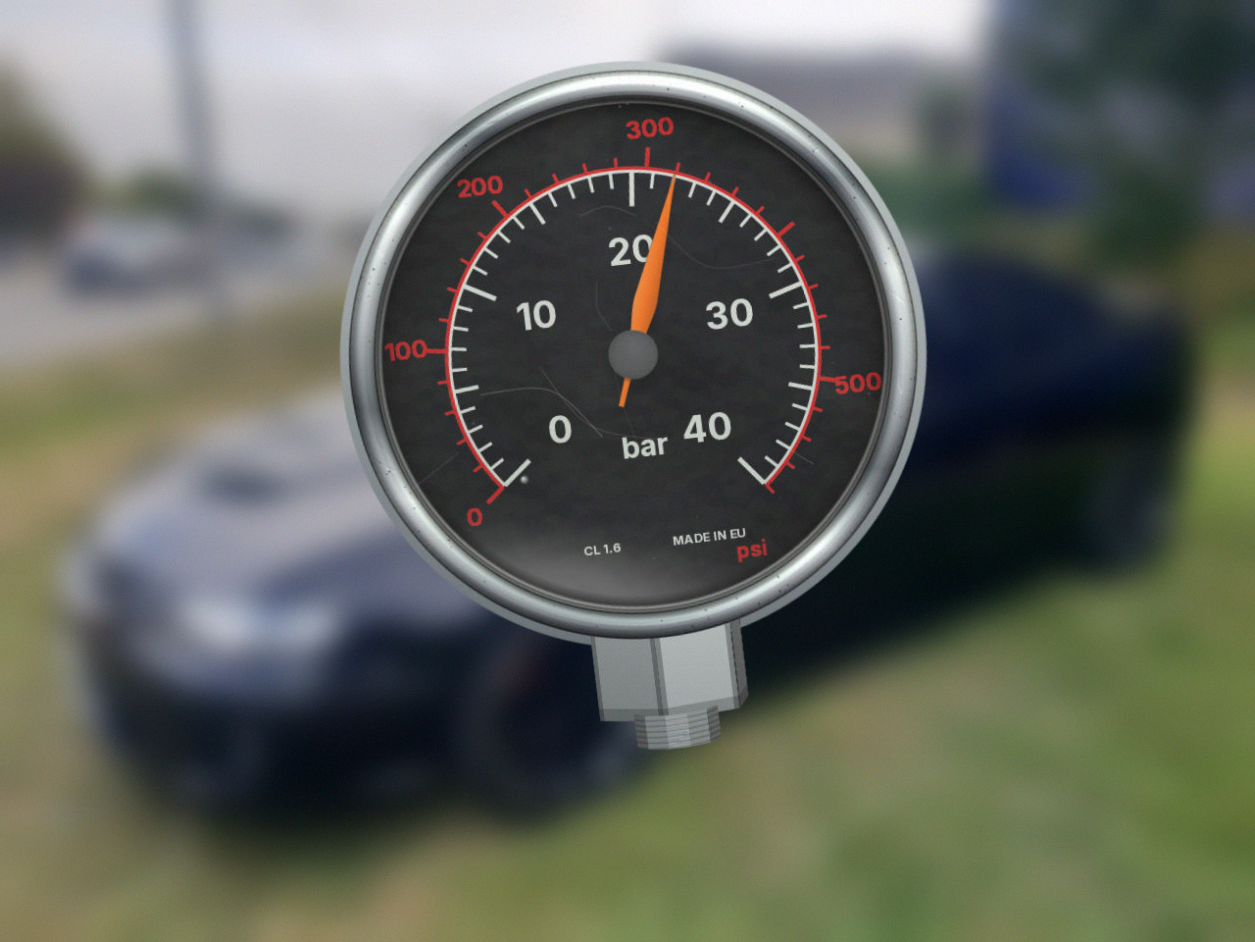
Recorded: **22** bar
